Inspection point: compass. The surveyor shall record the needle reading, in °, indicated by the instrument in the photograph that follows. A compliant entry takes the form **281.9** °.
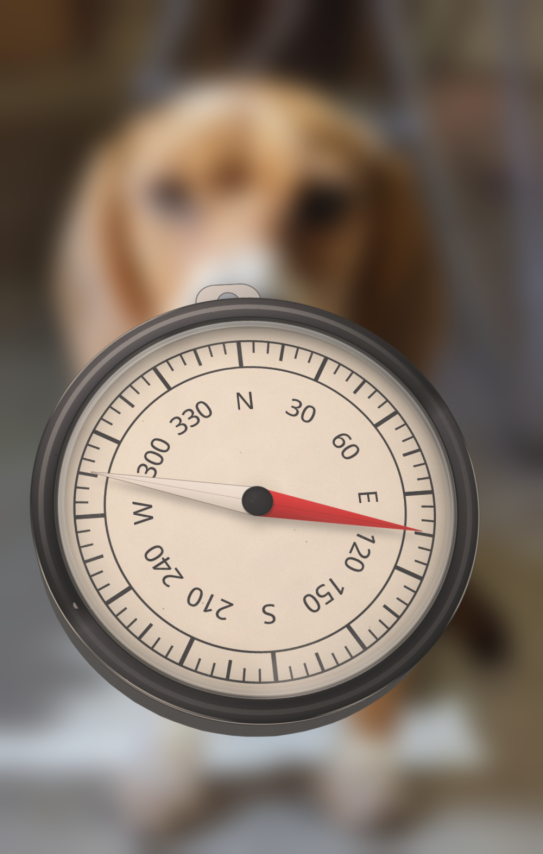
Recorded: **105** °
